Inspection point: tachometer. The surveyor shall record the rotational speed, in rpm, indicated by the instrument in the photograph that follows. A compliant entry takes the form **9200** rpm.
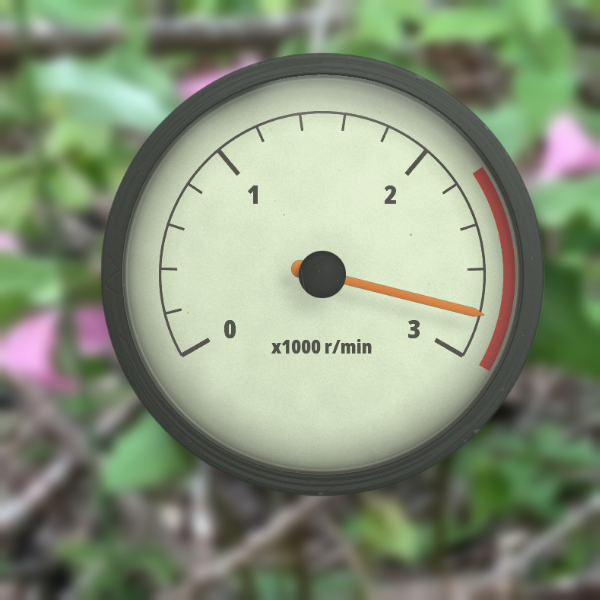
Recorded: **2800** rpm
